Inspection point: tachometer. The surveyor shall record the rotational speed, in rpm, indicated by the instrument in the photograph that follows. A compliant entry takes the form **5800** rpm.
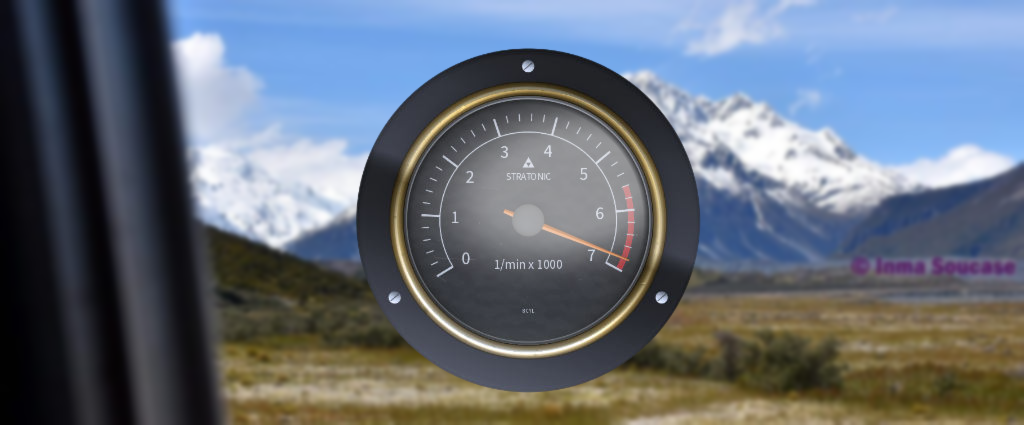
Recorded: **6800** rpm
